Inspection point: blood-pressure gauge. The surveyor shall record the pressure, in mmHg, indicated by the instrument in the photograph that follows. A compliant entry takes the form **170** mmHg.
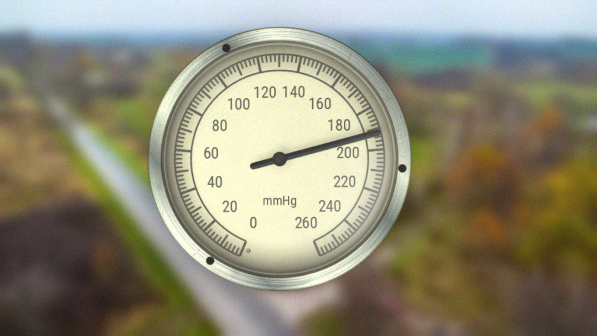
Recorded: **192** mmHg
